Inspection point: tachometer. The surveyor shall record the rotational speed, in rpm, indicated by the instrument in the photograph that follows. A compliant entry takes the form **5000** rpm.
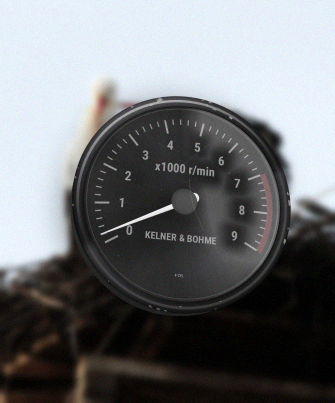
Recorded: **200** rpm
